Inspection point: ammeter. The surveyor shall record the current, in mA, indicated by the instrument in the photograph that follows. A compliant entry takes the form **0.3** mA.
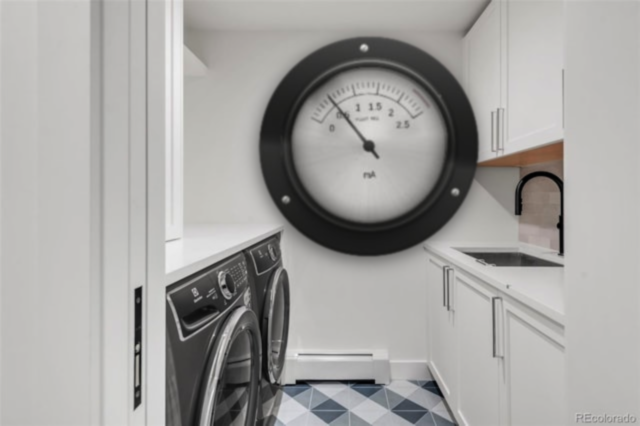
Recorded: **0.5** mA
